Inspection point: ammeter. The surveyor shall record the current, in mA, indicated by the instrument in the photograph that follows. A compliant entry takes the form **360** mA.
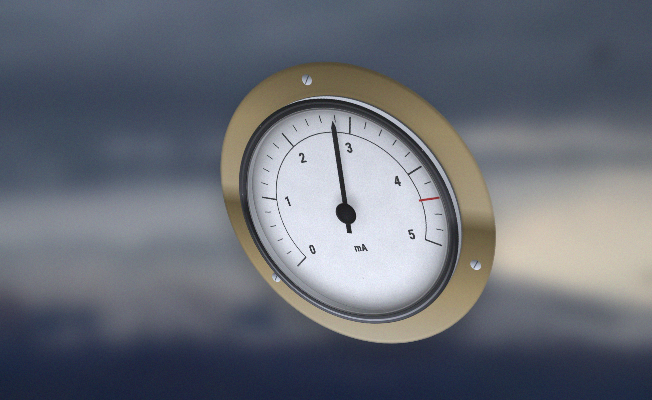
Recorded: **2.8** mA
